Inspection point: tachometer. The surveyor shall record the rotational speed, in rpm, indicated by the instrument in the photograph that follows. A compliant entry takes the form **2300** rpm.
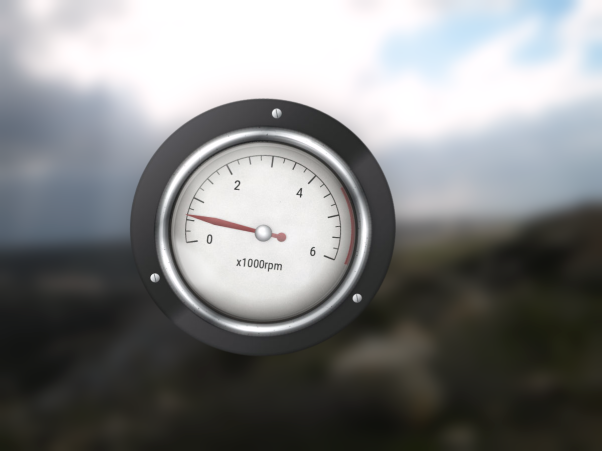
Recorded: **625** rpm
